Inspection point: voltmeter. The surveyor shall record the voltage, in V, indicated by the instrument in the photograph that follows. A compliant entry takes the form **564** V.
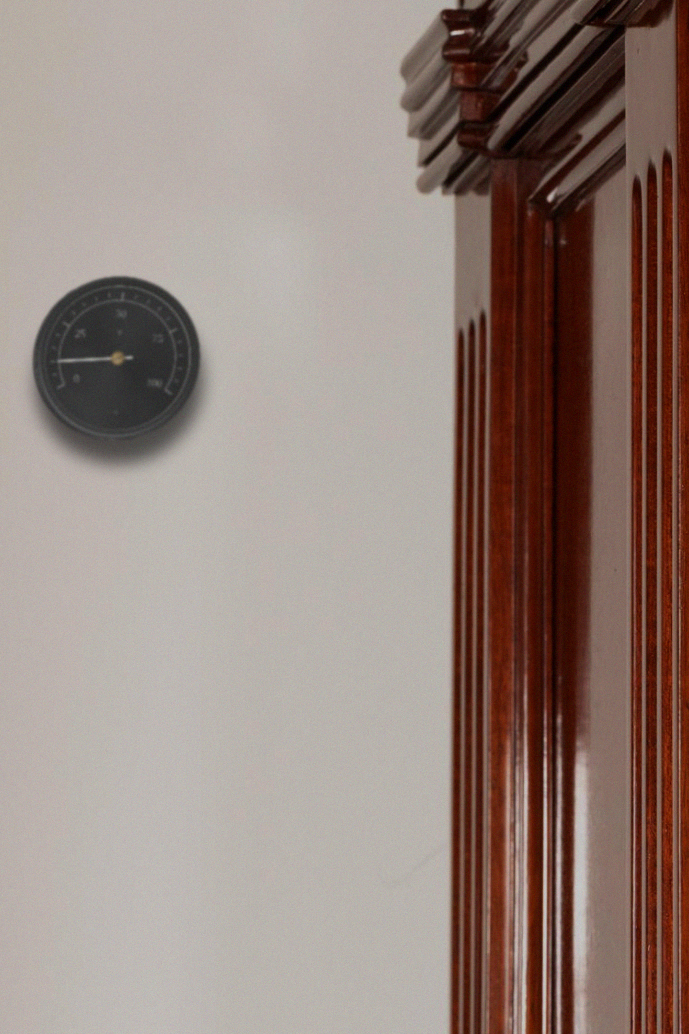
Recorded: **10** V
